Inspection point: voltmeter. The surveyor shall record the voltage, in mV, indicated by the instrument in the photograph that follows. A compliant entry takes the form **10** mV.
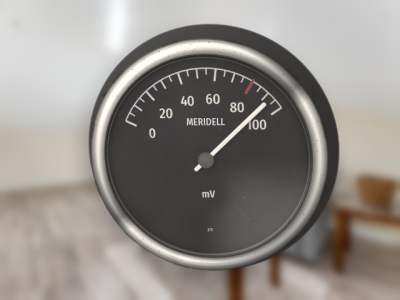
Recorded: **92.5** mV
